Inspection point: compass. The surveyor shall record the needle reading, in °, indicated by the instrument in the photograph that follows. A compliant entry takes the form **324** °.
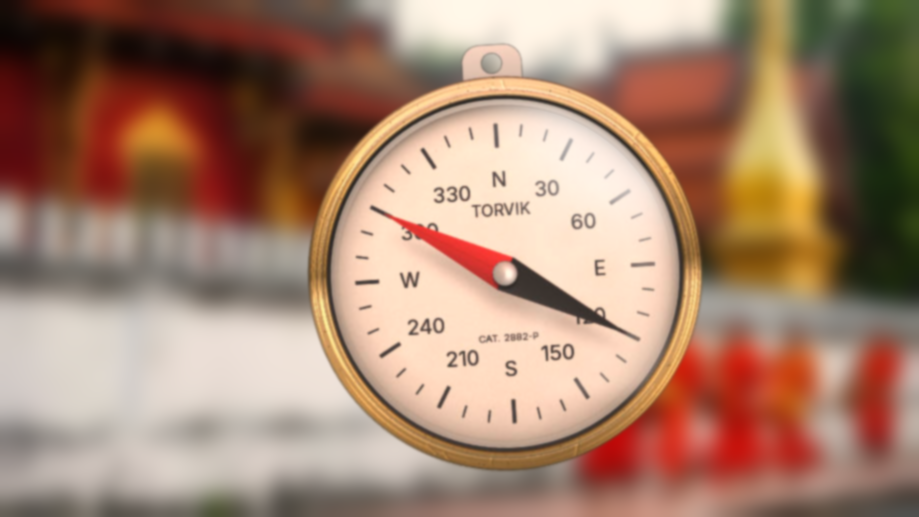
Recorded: **300** °
